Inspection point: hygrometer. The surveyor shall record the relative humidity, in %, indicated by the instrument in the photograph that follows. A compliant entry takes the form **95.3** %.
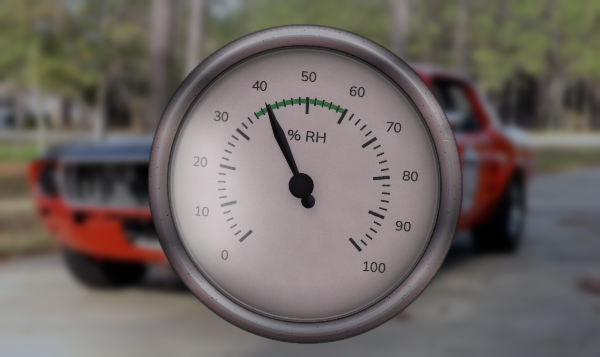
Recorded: **40** %
